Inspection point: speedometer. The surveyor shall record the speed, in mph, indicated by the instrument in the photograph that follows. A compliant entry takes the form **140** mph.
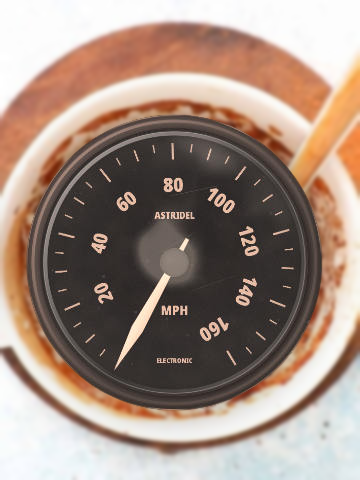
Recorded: **0** mph
